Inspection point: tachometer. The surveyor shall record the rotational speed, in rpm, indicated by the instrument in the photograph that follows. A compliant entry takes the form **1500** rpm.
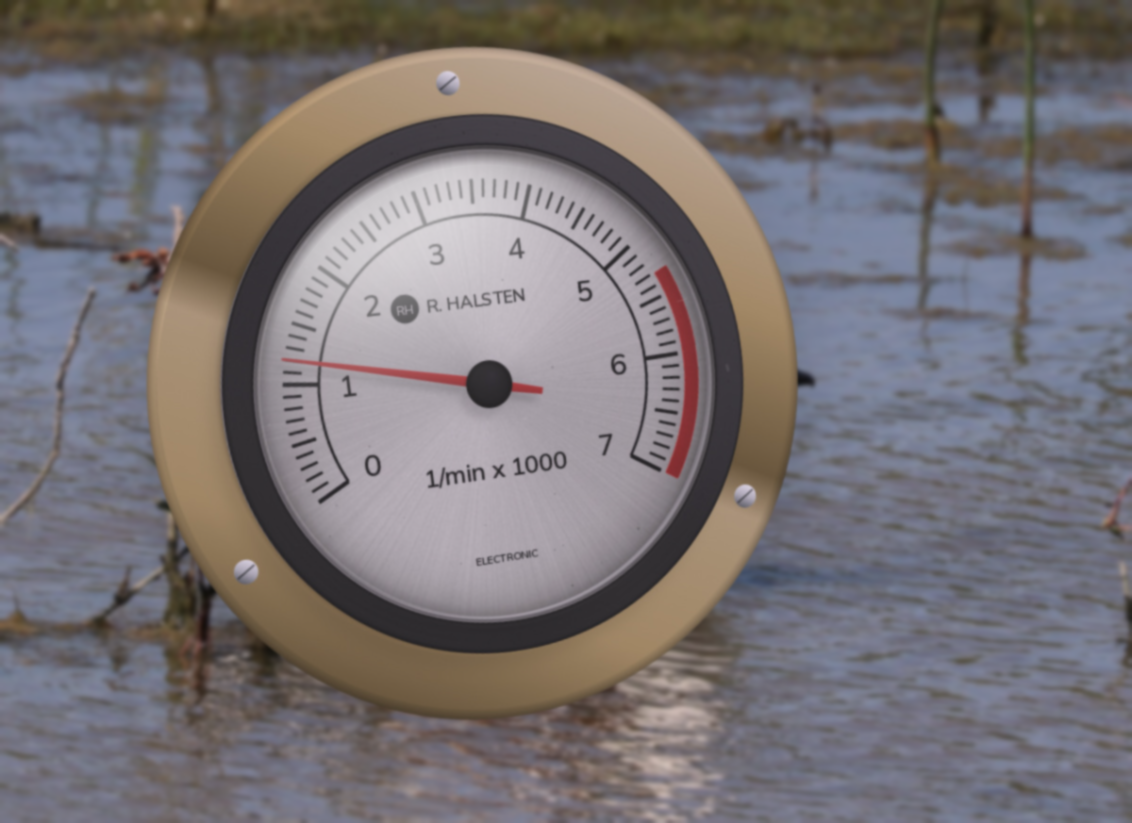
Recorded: **1200** rpm
